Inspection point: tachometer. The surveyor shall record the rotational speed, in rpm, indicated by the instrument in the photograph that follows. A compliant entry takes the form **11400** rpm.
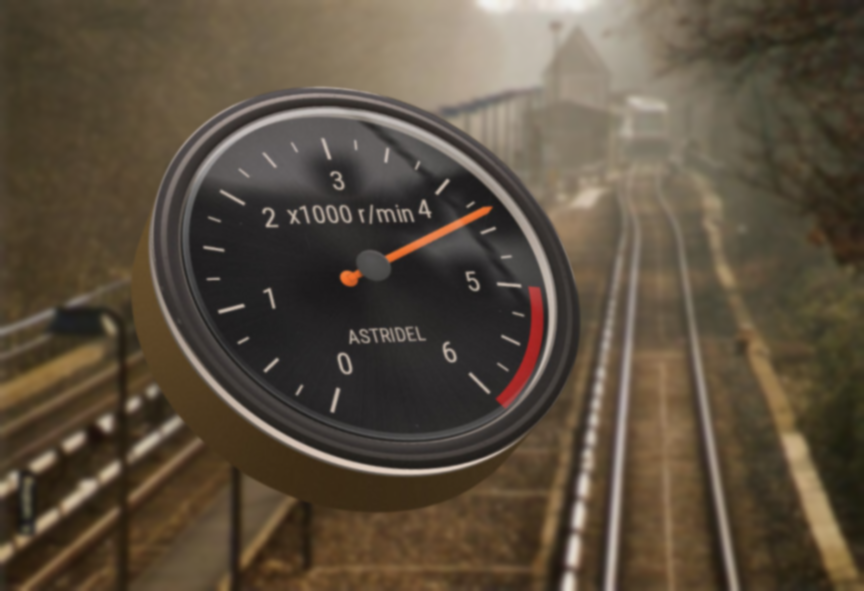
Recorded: **4375** rpm
